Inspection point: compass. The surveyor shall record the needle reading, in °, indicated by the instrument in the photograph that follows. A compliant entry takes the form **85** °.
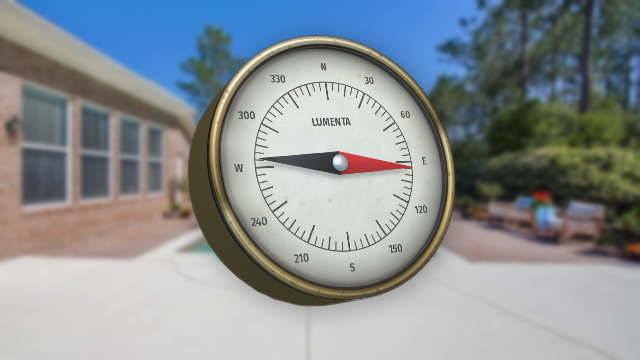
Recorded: **95** °
